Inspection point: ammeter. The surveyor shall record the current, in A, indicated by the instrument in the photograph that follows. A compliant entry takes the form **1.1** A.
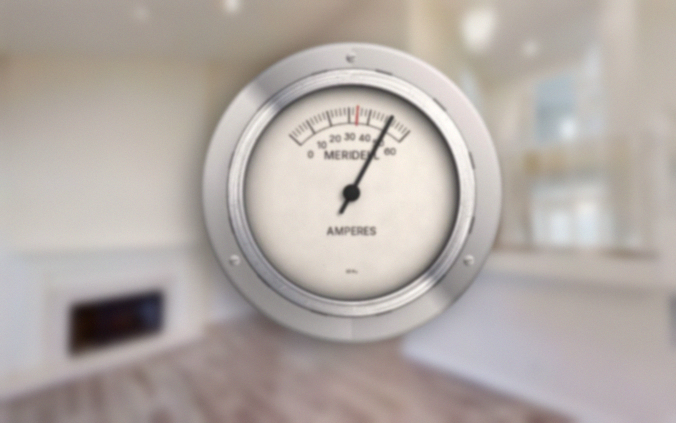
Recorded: **50** A
